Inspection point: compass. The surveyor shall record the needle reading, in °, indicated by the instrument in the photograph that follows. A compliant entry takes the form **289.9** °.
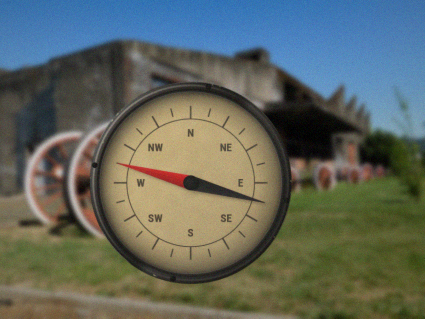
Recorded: **285** °
